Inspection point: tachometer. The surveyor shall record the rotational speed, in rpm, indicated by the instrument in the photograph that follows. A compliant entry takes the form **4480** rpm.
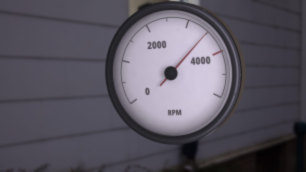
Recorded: **3500** rpm
